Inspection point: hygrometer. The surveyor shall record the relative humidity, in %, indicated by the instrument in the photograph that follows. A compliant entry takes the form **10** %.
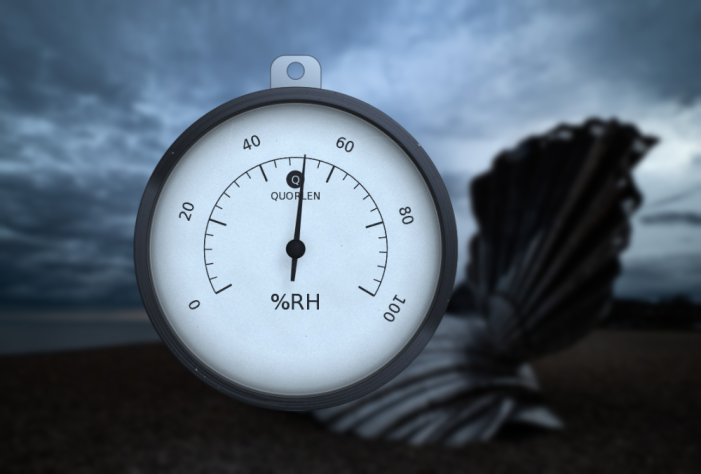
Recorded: **52** %
